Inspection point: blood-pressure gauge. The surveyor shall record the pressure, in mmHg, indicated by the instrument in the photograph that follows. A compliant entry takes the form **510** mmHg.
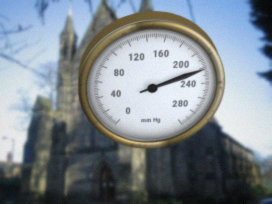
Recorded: **220** mmHg
